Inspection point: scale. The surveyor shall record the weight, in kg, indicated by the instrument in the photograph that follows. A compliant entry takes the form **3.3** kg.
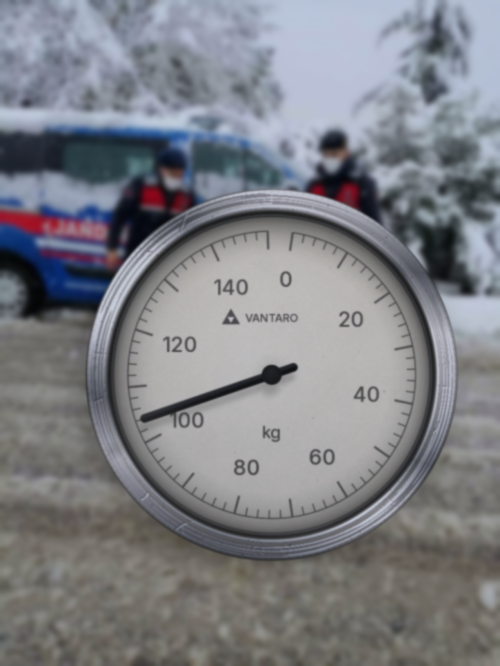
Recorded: **104** kg
